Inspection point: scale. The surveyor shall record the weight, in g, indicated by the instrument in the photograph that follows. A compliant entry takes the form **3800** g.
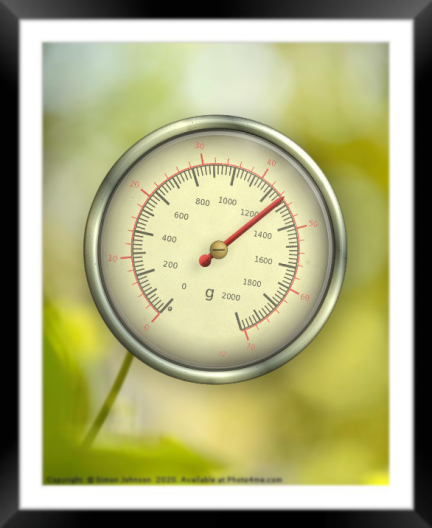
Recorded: **1260** g
